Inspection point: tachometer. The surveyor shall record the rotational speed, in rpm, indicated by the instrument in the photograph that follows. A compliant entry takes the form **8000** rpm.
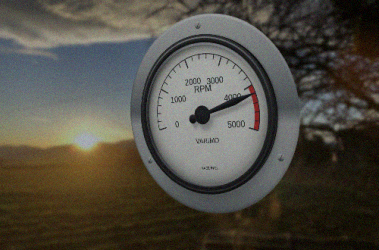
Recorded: **4200** rpm
